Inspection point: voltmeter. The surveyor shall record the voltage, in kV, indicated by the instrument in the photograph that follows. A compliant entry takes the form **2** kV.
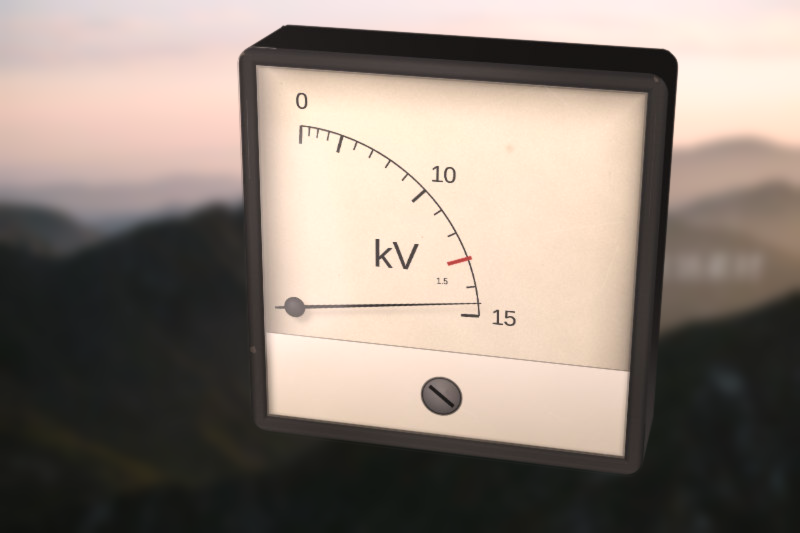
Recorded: **14.5** kV
